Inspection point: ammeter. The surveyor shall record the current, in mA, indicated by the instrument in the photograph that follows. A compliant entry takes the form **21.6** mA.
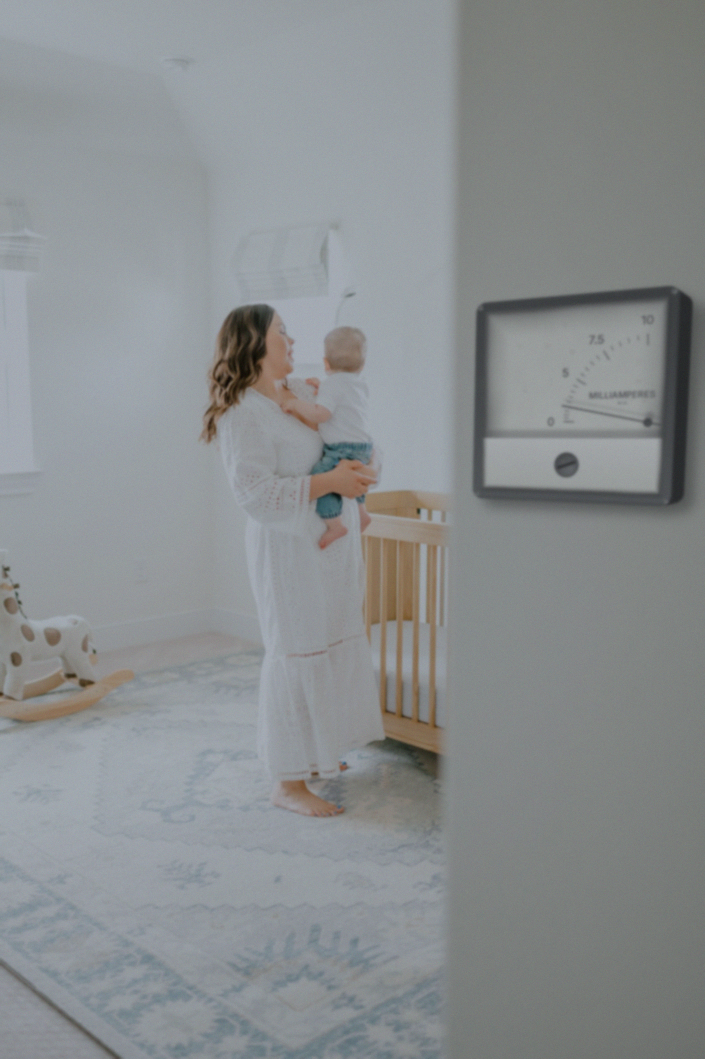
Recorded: **2.5** mA
